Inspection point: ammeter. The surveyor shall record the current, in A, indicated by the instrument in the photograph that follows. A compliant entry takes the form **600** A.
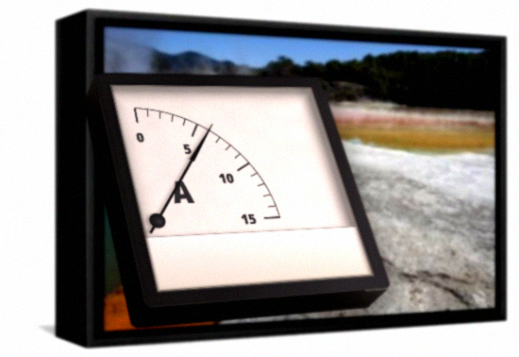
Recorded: **6** A
